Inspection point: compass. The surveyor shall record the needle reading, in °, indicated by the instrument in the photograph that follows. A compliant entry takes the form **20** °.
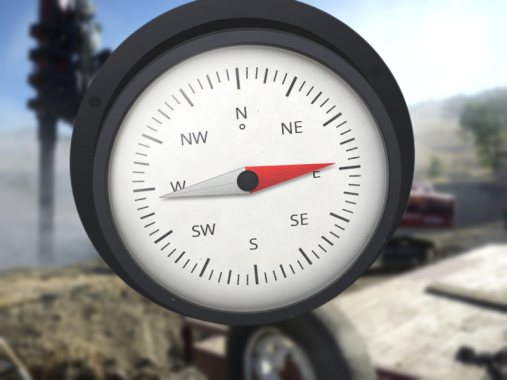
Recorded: **85** °
